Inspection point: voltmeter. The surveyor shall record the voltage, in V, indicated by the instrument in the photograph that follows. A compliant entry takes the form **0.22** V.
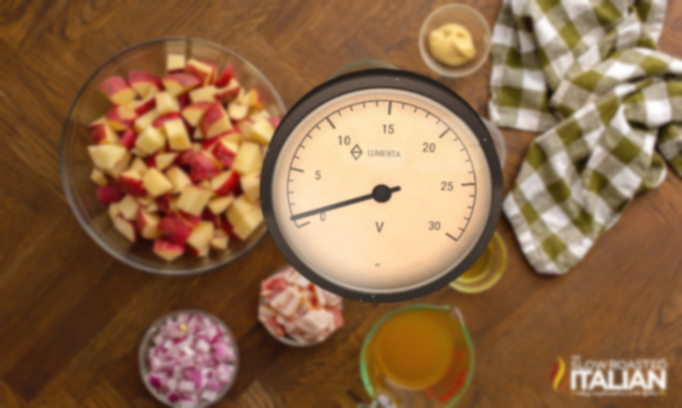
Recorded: **1** V
